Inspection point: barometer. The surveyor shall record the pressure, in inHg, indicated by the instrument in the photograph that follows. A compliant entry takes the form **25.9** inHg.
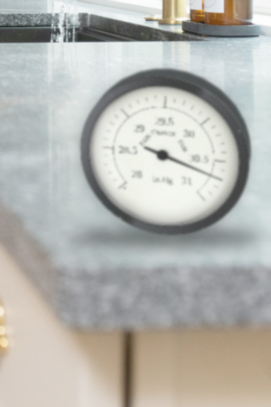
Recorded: **30.7** inHg
